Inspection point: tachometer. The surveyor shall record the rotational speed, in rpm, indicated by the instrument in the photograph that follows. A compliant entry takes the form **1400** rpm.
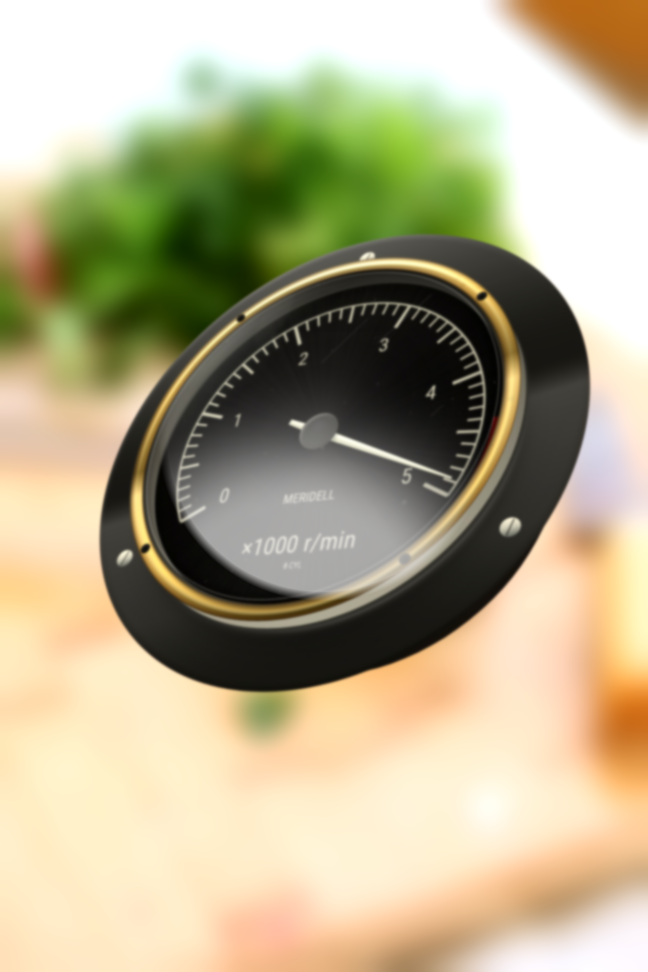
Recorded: **4900** rpm
